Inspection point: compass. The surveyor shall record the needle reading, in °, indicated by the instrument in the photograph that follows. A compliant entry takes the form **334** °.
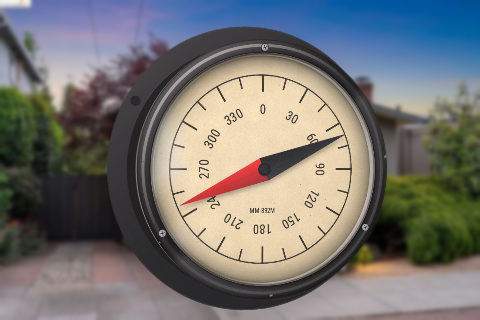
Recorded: **247.5** °
